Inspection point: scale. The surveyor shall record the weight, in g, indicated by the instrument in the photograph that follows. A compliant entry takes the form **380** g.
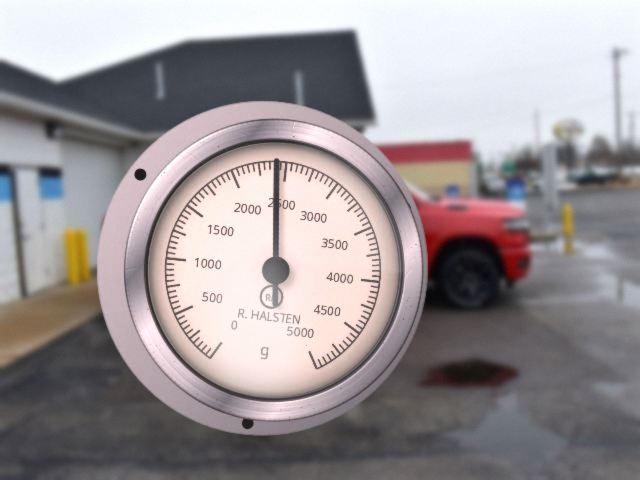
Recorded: **2400** g
